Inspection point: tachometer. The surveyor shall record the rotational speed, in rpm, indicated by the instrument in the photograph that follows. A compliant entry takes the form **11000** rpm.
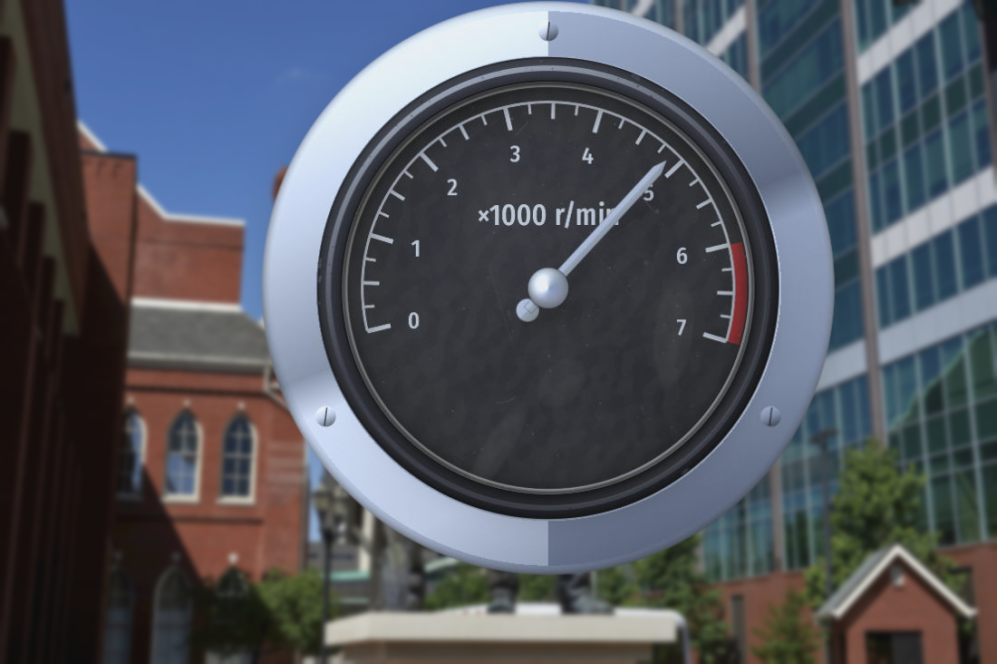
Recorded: **4875** rpm
